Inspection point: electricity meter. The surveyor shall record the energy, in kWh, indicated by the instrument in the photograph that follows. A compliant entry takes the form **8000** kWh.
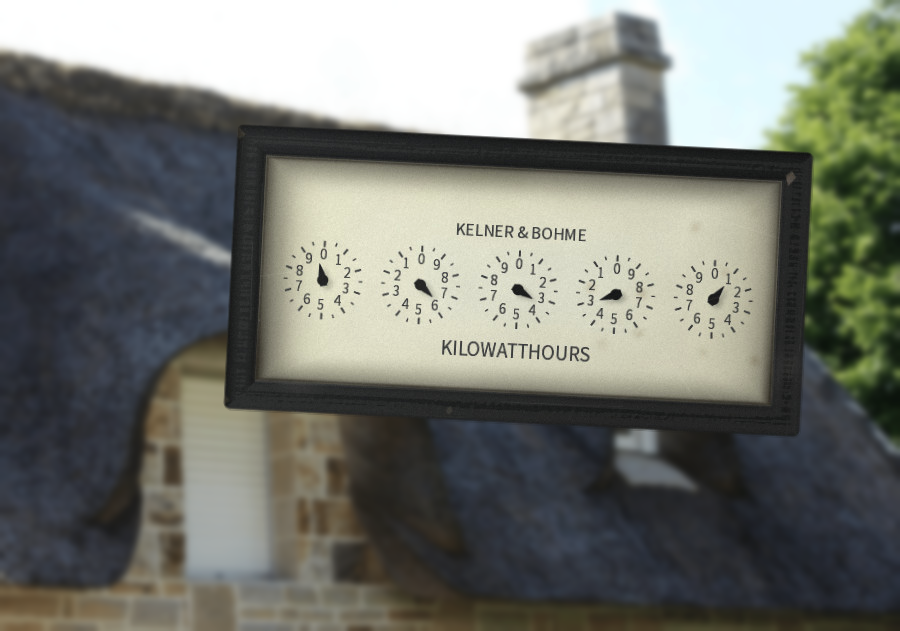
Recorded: **96331** kWh
